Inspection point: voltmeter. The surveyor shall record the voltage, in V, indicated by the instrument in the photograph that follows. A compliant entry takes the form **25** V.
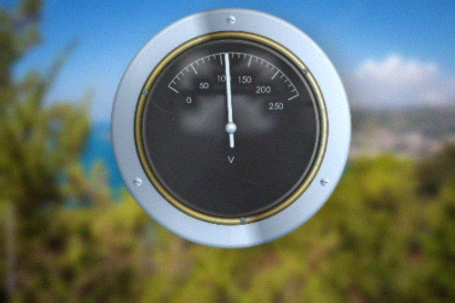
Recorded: **110** V
